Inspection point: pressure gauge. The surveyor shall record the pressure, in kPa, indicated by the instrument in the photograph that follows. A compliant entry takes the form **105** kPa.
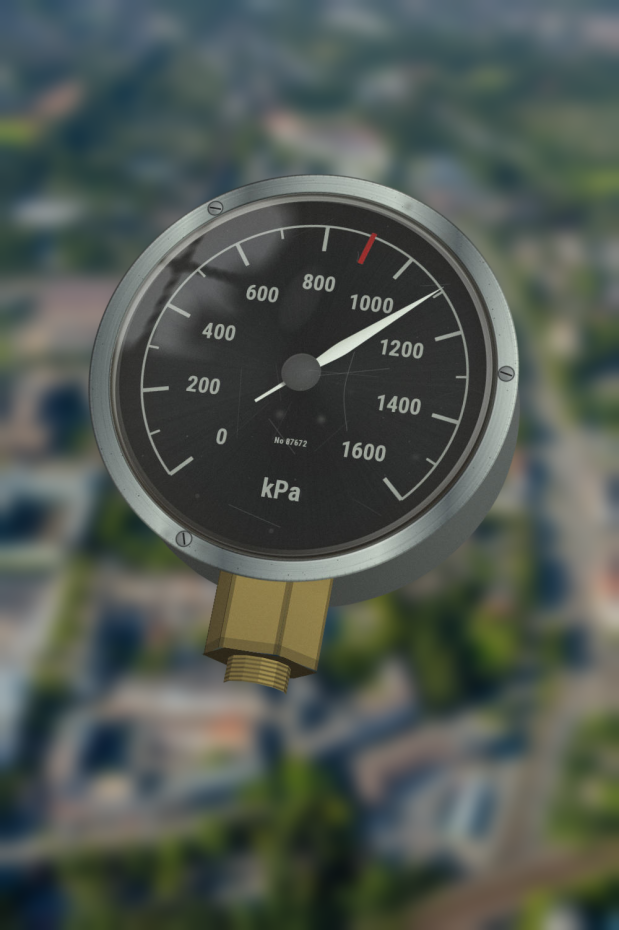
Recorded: **1100** kPa
